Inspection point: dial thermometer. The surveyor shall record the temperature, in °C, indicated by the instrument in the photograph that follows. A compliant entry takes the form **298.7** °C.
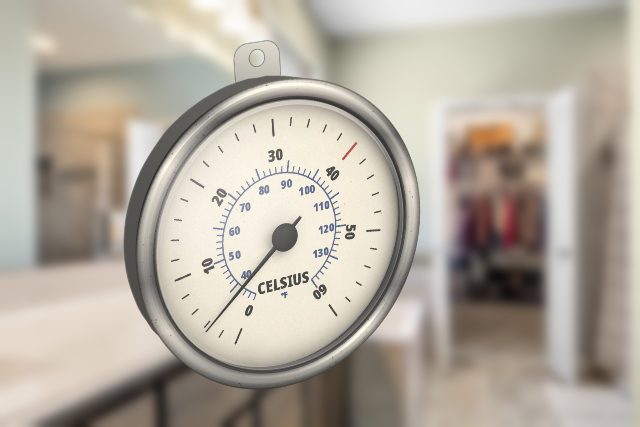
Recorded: **4** °C
